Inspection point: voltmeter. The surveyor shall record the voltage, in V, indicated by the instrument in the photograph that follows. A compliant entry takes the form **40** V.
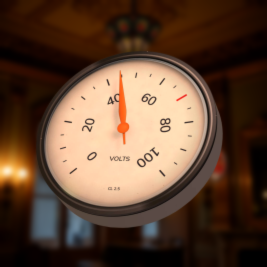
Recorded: **45** V
